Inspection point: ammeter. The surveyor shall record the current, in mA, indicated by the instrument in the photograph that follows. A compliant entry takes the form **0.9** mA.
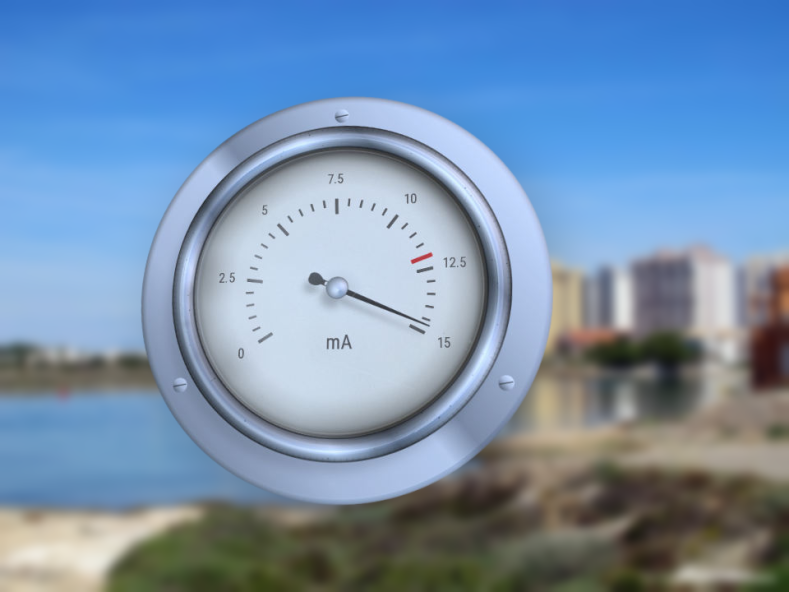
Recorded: **14.75** mA
